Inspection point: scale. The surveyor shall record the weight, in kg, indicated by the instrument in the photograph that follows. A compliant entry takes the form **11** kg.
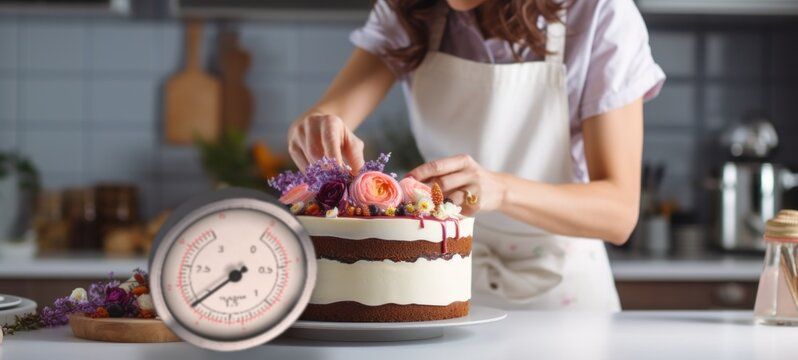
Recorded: **2** kg
